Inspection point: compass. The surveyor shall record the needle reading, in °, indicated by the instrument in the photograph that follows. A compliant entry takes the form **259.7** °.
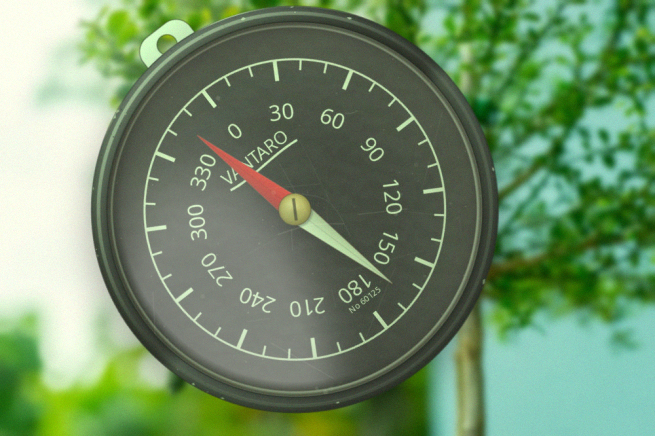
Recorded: **345** °
